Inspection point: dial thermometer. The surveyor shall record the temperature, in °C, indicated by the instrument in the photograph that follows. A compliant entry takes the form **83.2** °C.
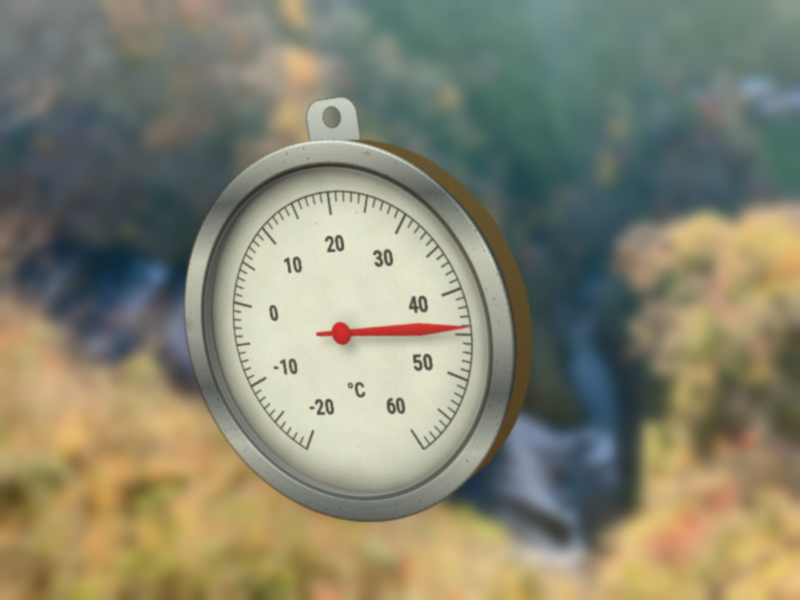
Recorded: **44** °C
